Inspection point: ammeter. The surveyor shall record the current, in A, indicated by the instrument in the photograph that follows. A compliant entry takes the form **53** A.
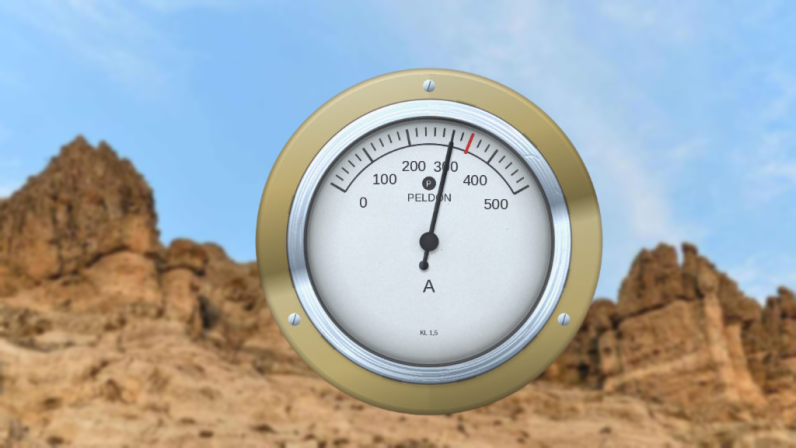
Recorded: **300** A
